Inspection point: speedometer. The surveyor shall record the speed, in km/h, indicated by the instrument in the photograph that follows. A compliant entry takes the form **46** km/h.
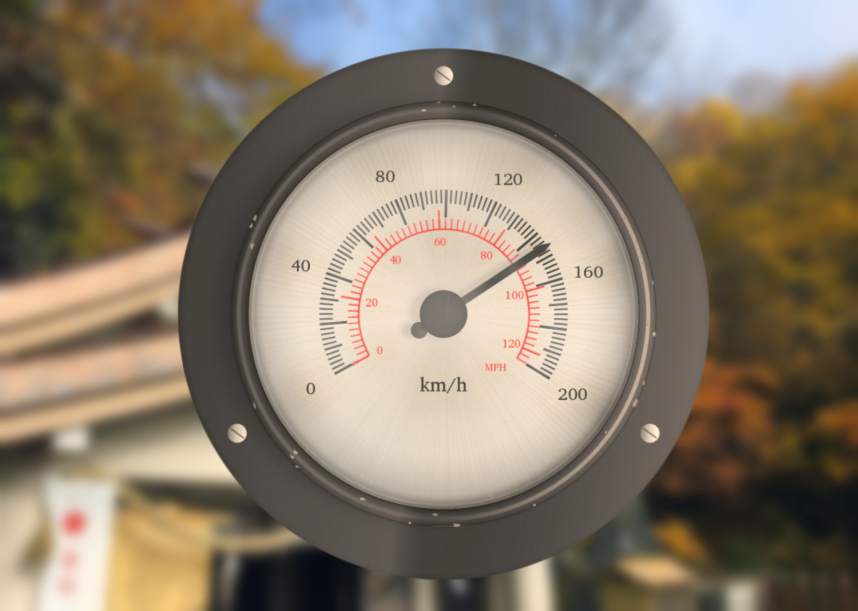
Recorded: **146** km/h
